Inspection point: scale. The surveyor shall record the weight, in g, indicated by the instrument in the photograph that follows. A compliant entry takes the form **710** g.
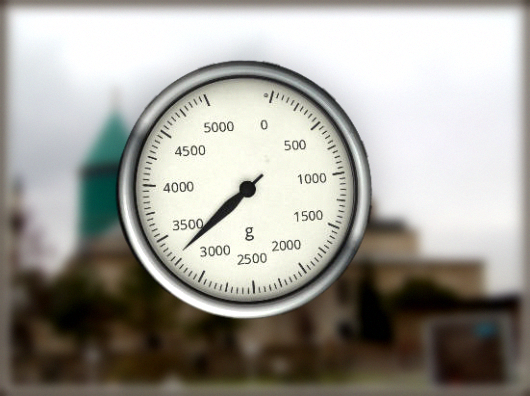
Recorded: **3300** g
